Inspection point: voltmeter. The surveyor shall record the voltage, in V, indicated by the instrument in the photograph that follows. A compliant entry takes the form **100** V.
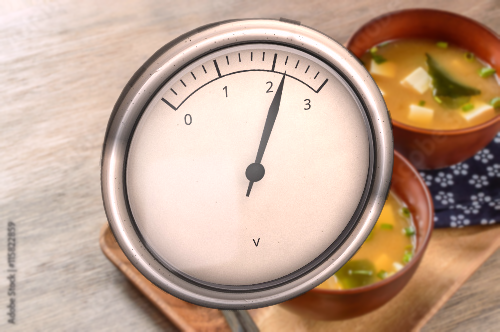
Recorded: **2.2** V
